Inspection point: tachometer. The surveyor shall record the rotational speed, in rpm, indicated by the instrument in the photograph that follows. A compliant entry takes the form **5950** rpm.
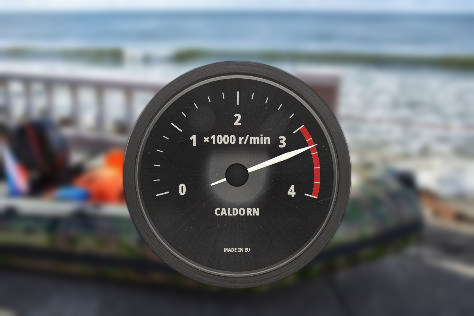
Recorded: **3300** rpm
